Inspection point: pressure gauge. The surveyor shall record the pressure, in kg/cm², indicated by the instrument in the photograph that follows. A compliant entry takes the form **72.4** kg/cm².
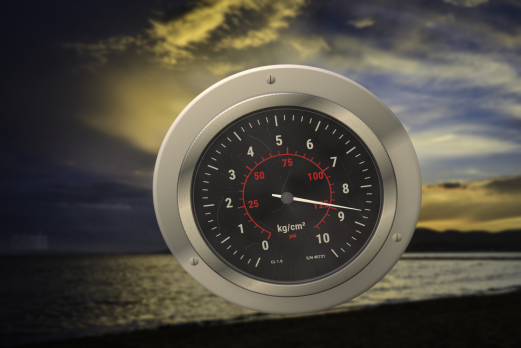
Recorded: **8.6** kg/cm²
